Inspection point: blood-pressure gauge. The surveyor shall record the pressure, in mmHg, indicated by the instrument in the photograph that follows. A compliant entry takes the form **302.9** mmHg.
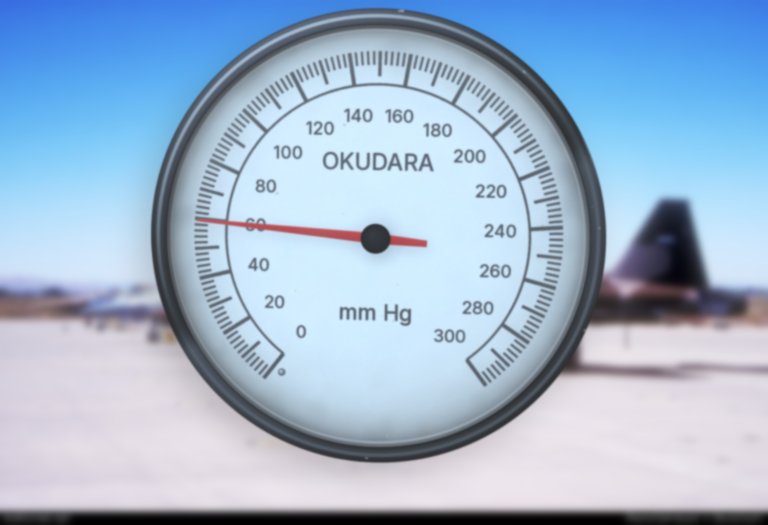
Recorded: **60** mmHg
